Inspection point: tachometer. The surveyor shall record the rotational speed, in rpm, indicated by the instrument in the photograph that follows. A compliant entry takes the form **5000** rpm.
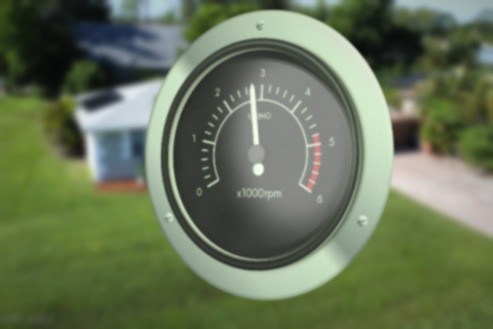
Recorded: **2800** rpm
